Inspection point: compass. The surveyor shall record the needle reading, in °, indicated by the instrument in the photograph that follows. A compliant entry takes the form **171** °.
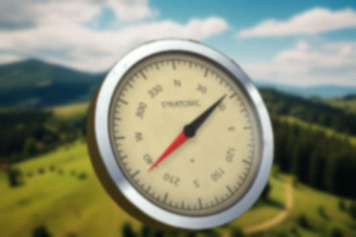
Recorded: **235** °
